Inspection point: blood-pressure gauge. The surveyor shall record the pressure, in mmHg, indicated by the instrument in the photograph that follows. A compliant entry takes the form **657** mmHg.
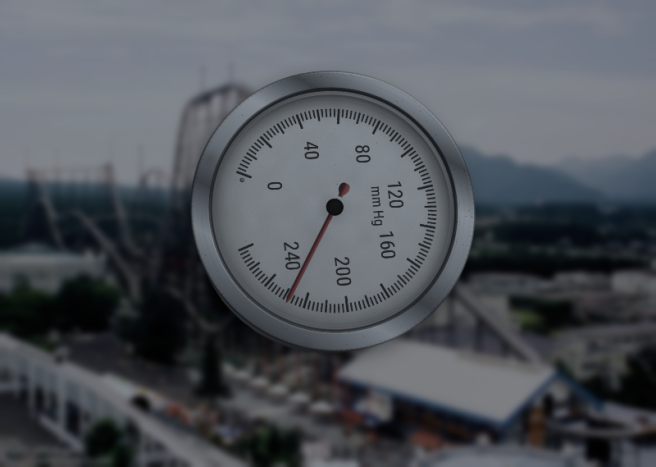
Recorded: **228** mmHg
